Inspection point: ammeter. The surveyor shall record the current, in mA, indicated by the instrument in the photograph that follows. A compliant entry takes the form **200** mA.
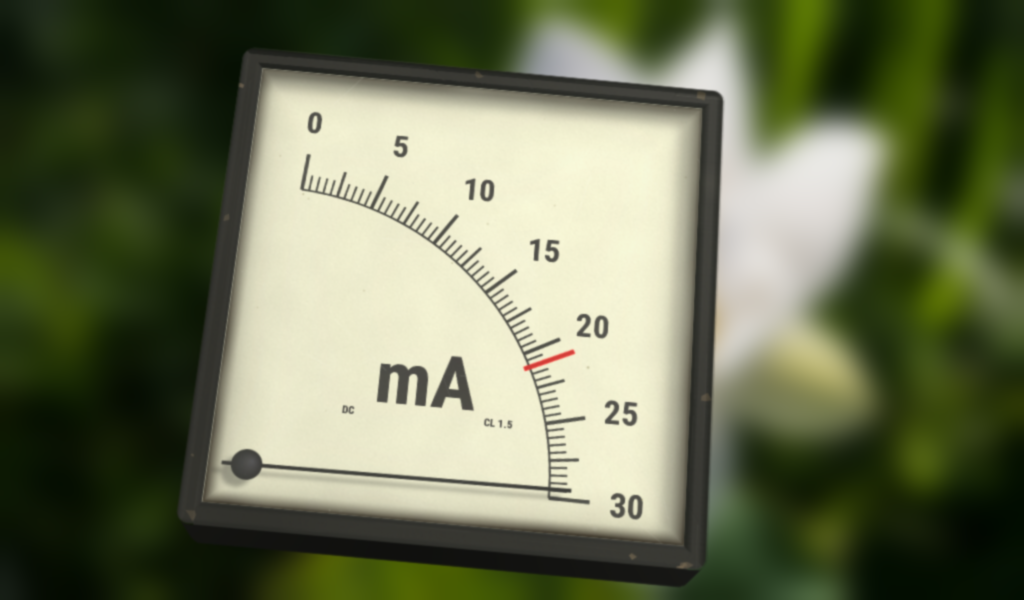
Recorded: **29.5** mA
